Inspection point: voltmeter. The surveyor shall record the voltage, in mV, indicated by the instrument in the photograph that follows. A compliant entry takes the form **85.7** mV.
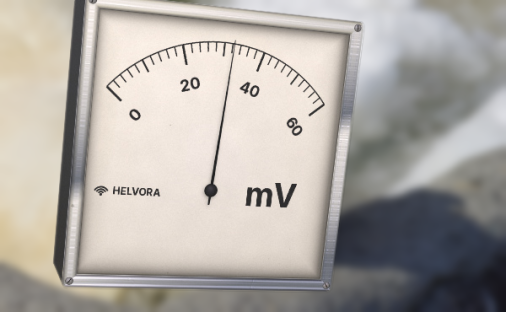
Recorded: **32** mV
